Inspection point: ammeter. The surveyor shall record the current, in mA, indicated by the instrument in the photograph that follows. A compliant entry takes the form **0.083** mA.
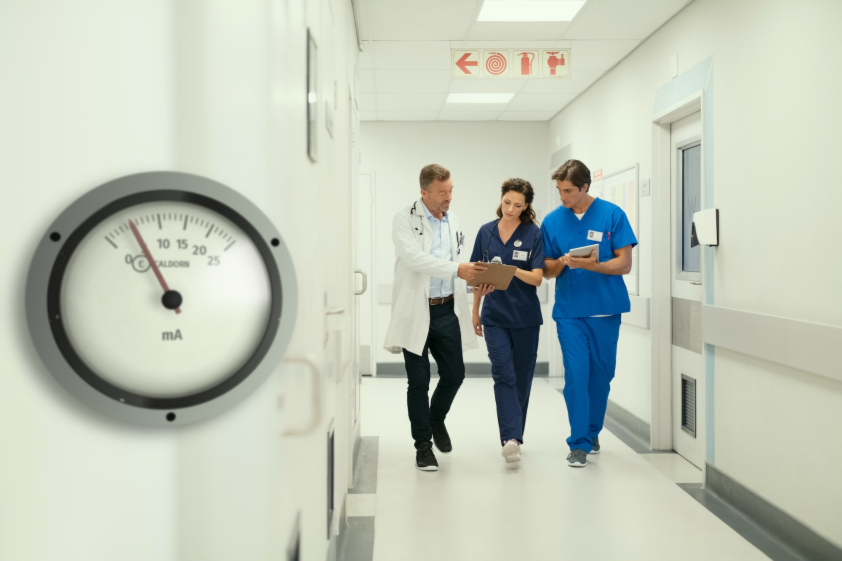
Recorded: **5** mA
